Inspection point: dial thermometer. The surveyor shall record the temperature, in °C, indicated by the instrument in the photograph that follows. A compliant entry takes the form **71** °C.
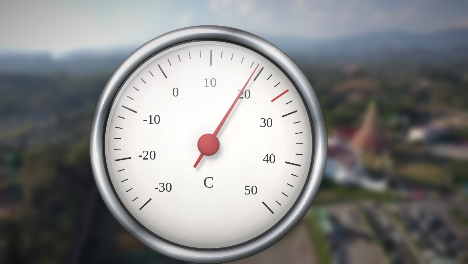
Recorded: **19** °C
